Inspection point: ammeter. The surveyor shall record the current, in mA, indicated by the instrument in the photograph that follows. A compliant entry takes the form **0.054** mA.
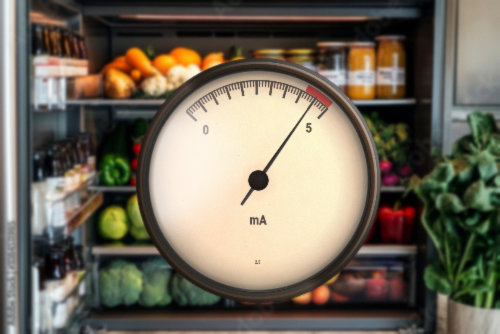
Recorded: **4.5** mA
